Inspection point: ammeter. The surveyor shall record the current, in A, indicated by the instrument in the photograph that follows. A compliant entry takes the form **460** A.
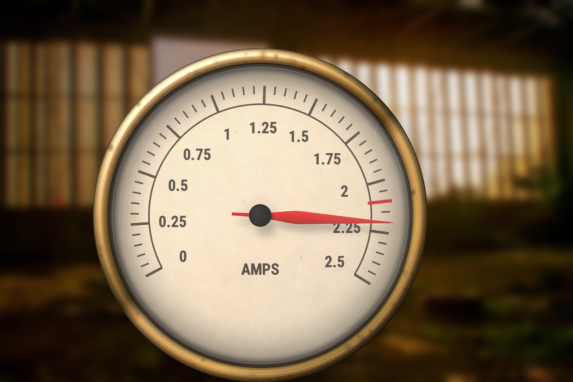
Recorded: **2.2** A
